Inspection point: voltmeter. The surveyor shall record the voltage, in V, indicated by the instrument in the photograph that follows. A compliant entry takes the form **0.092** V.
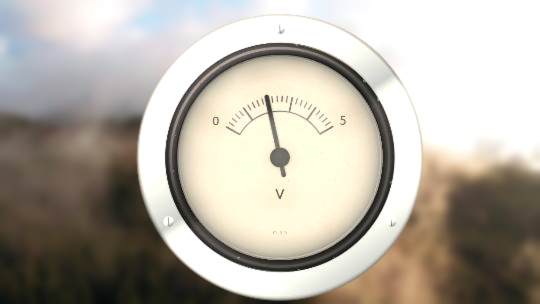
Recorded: **2** V
